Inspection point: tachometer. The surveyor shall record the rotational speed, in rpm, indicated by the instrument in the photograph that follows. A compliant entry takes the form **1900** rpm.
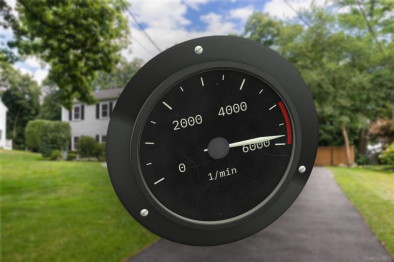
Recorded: **5750** rpm
